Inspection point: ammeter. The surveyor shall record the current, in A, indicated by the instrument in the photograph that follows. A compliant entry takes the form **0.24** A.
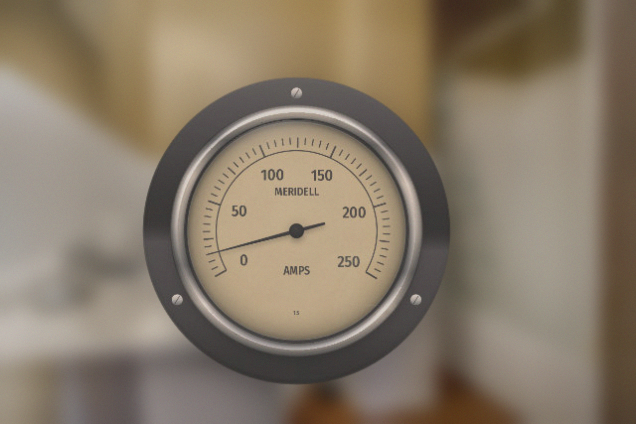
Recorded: **15** A
